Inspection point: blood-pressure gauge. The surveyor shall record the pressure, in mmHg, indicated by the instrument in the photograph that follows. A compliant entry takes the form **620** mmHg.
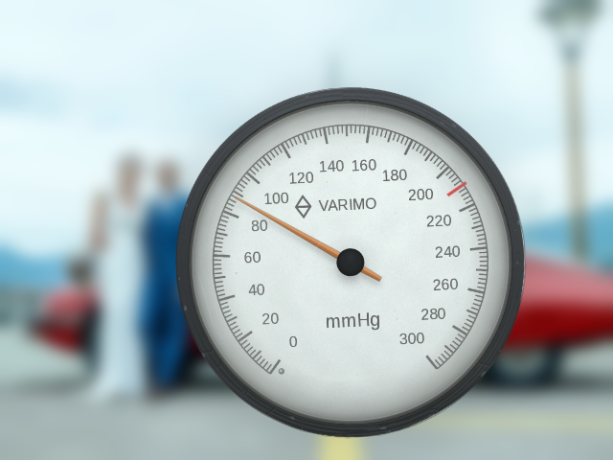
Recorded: **88** mmHg
